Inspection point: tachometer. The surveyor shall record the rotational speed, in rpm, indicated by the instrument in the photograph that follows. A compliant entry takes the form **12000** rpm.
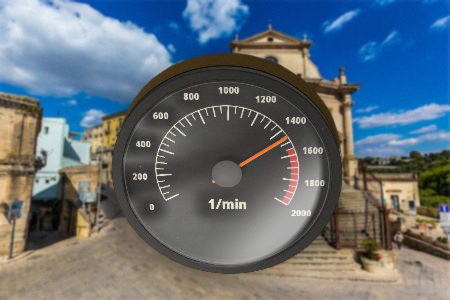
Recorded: **1450** rpm
